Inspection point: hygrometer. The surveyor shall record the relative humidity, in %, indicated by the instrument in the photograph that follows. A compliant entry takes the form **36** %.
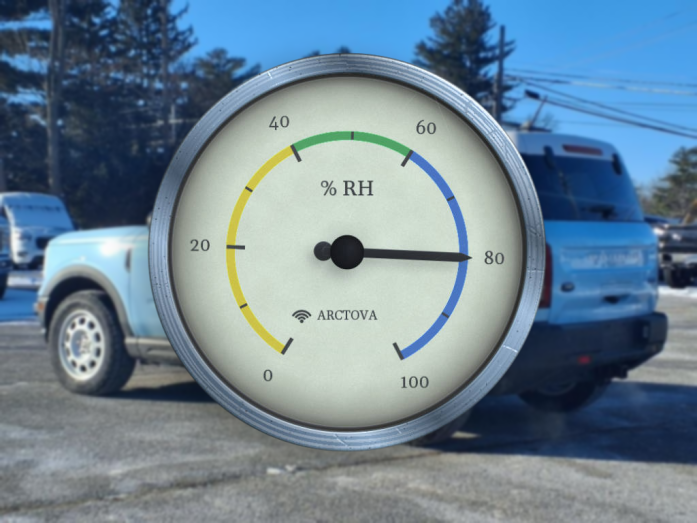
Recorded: **80** %
